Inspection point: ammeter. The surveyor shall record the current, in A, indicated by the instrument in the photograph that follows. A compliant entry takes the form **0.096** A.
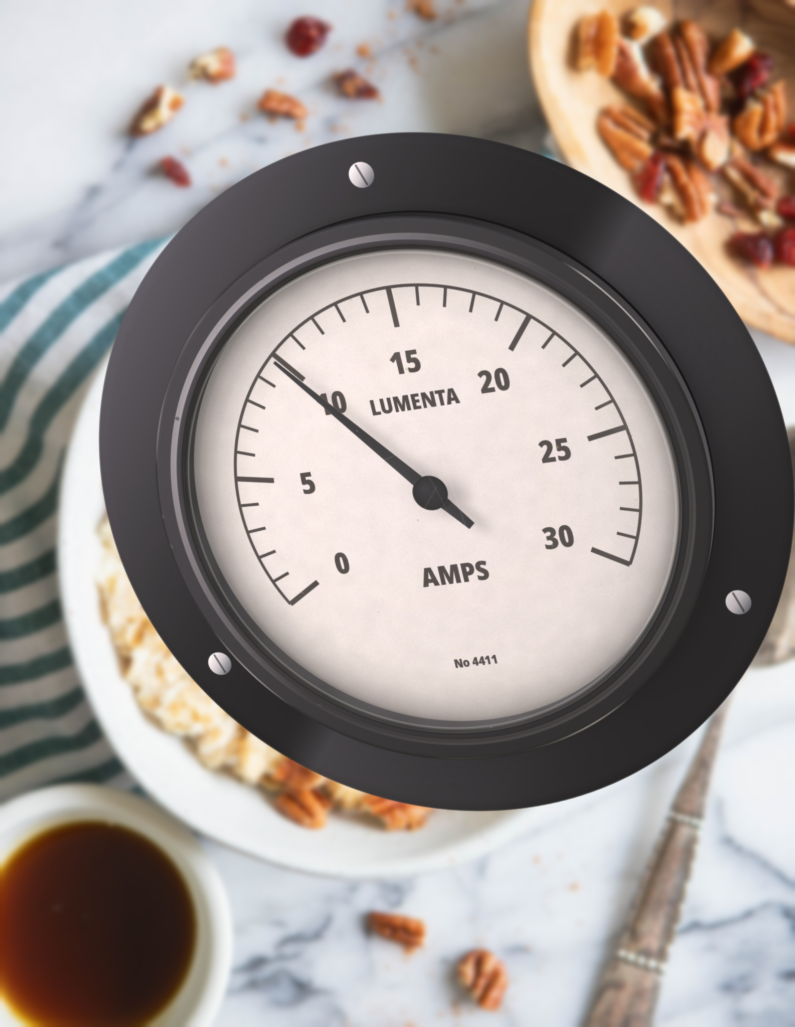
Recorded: **10** A
